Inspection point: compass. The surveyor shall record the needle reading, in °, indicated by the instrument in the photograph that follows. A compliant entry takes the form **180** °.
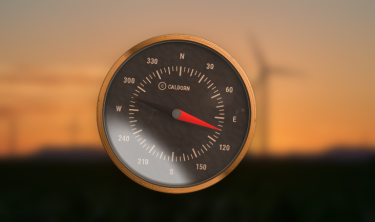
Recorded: **105** °
